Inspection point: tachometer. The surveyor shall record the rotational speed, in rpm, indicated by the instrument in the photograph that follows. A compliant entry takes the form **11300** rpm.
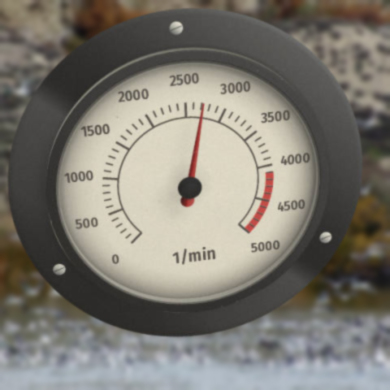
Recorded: **2700** rpm
